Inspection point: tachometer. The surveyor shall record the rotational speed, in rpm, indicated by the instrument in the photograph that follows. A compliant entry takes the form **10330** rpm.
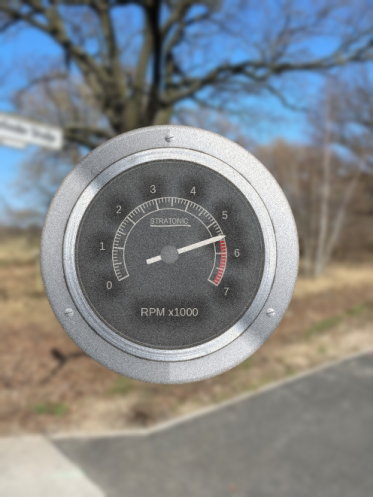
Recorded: **5500** rpm
